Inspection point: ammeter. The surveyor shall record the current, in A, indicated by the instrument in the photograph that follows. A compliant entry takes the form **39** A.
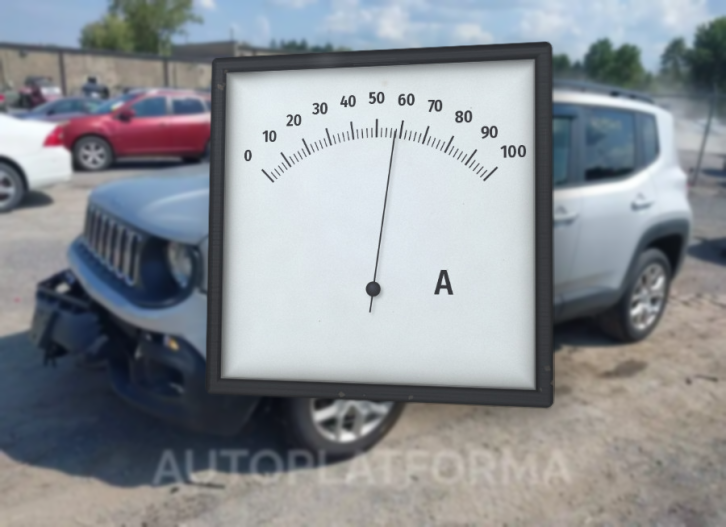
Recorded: **58** A
